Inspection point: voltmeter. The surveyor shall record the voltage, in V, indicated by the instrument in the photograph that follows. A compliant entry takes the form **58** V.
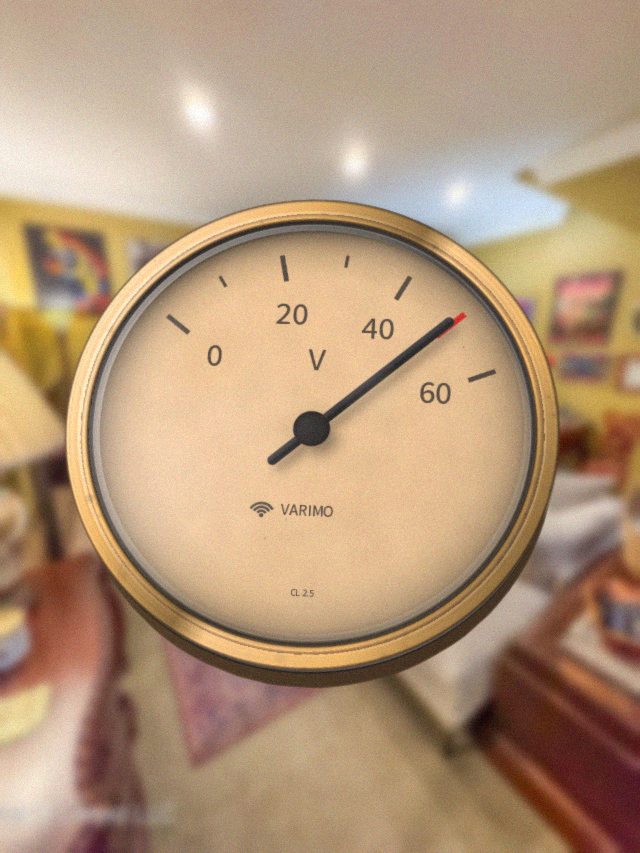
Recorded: **50** V
